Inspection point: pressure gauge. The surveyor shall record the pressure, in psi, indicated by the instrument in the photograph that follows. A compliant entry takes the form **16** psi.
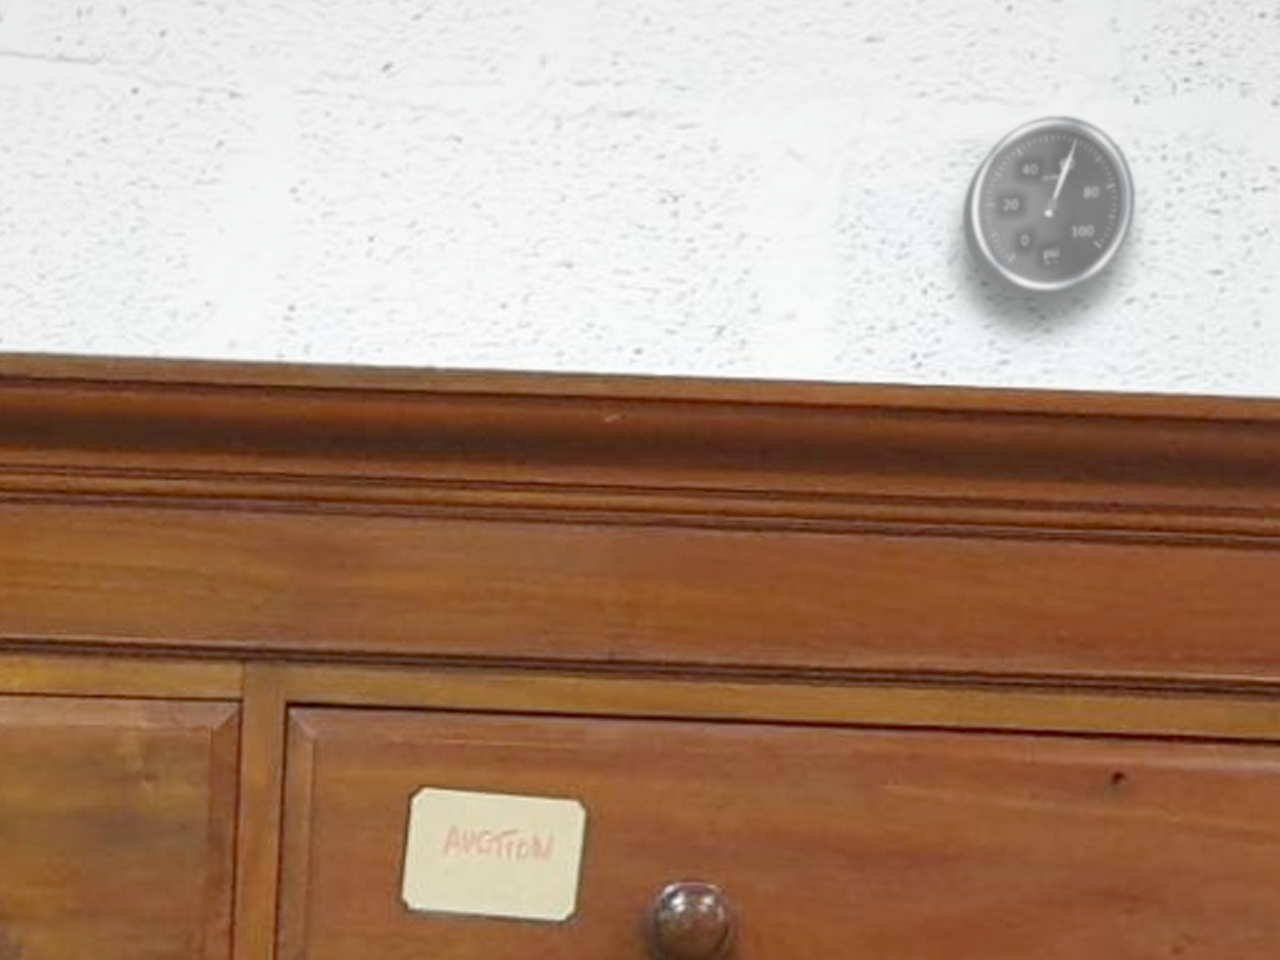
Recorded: **60** psi
